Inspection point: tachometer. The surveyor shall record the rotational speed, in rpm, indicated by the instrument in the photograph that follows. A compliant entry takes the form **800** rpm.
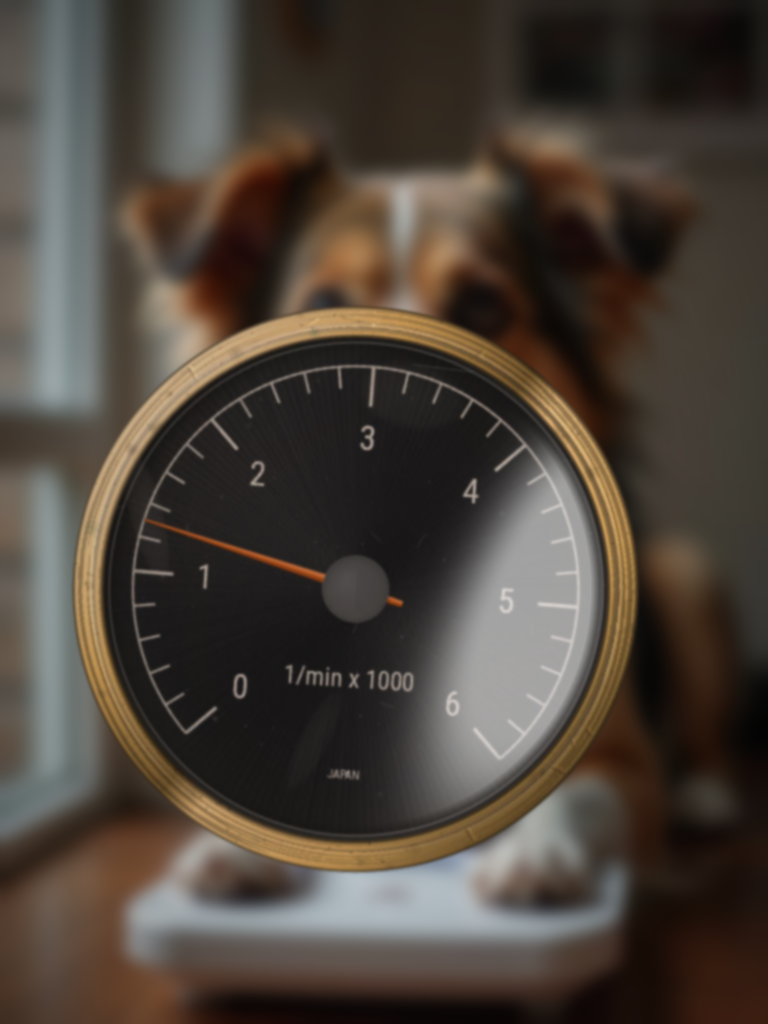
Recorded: **1300** rpm
